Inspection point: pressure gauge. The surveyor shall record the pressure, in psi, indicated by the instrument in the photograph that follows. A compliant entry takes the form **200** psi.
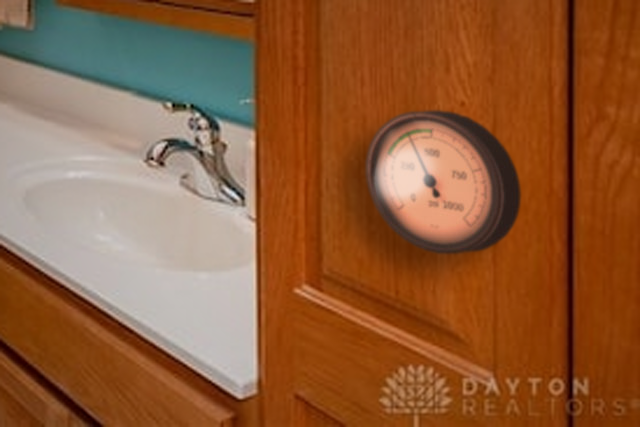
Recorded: **400** psi
